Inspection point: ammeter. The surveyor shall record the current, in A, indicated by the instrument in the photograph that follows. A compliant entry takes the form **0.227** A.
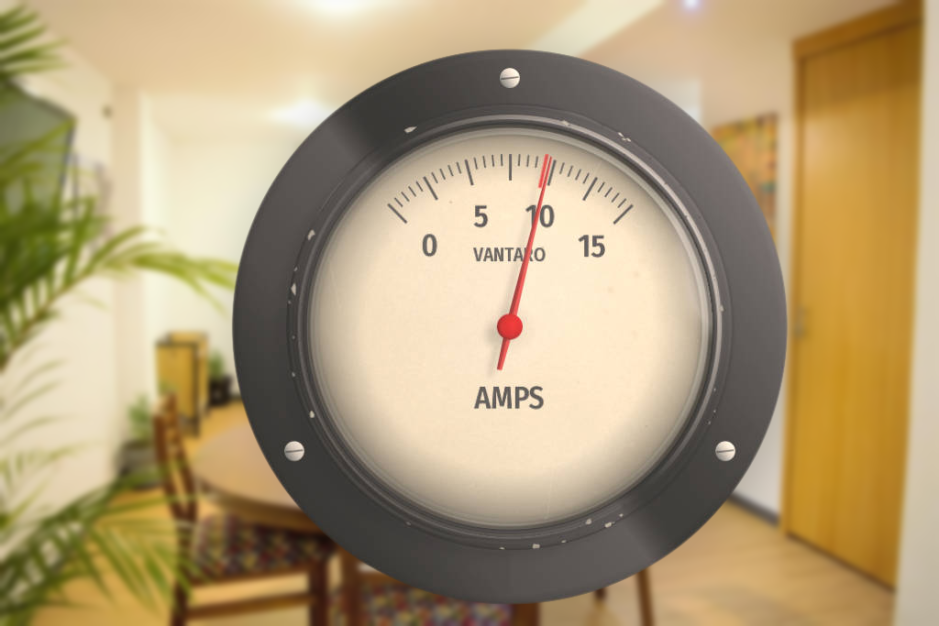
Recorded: **9.75** A
